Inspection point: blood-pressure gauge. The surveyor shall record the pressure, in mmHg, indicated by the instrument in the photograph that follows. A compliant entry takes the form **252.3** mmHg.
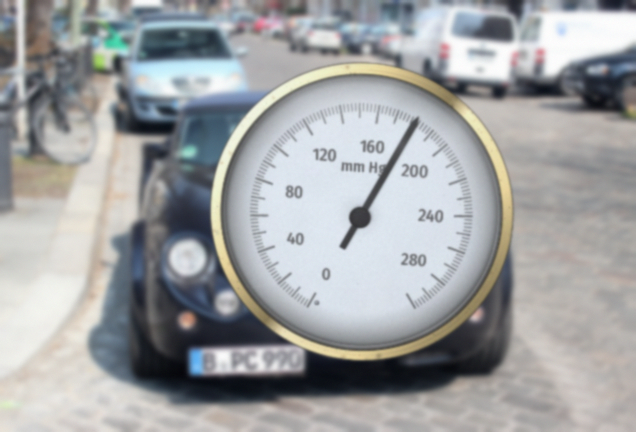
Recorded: **180** mmHg
